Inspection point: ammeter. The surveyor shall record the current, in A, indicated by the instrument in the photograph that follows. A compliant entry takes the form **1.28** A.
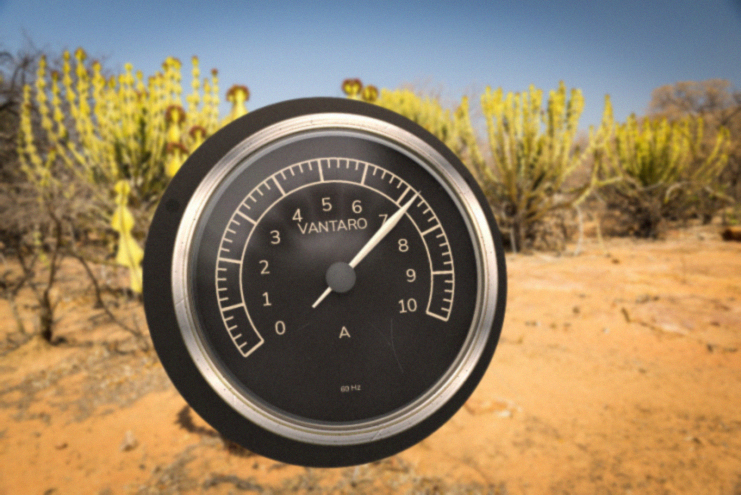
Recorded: **7.2** A
